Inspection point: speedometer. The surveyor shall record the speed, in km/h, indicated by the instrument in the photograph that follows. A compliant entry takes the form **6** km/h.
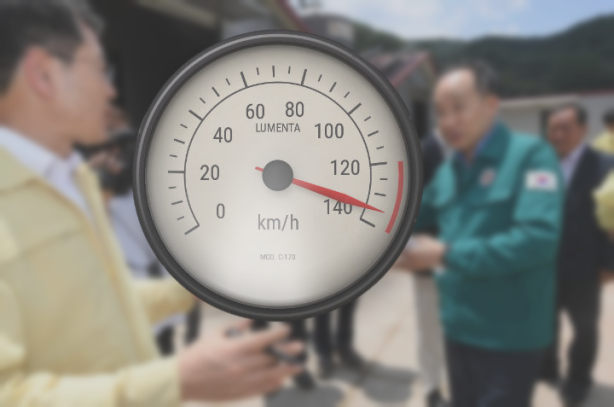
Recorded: **135** km/h
